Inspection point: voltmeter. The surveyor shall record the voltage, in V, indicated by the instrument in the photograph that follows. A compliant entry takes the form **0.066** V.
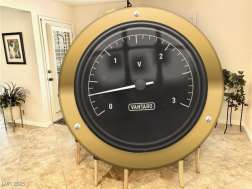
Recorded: **0.3** V
